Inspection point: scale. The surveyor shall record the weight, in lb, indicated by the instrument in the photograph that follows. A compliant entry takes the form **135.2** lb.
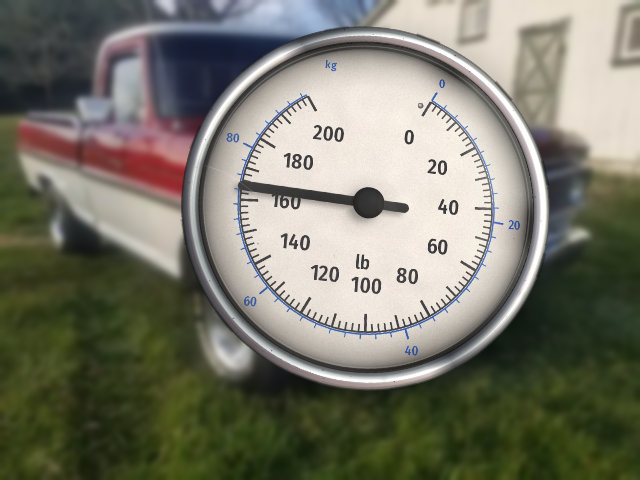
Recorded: **164** lb
